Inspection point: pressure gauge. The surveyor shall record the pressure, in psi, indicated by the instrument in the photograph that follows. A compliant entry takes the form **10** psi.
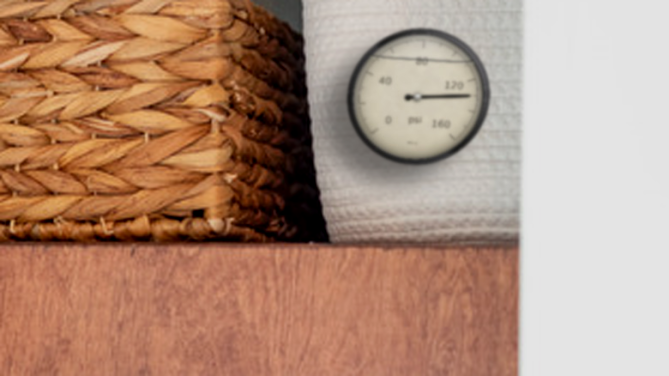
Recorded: **130** psi
